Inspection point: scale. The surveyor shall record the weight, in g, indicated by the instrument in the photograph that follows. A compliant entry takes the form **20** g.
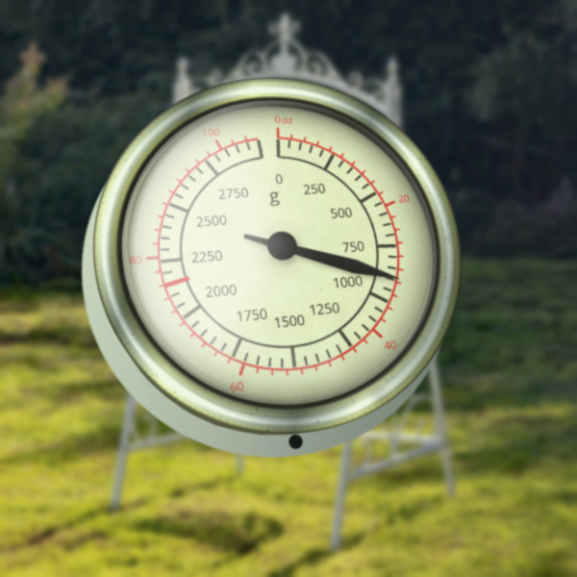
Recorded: **900** g
